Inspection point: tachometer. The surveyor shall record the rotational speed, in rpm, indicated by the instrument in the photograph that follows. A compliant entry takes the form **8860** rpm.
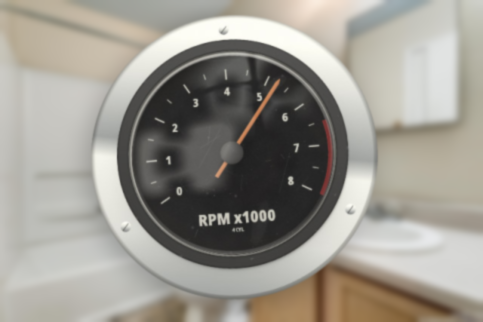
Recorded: **5250** rpm
